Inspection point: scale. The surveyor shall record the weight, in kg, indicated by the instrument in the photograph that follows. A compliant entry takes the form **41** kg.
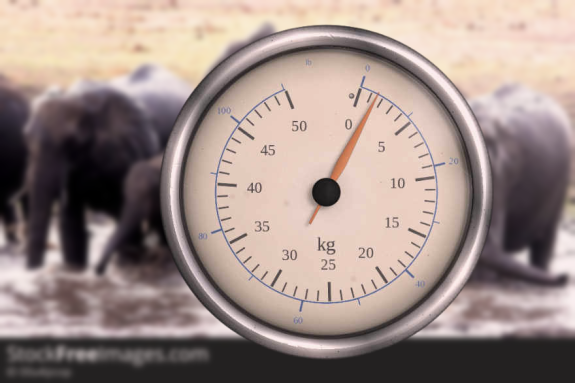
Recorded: **1.5** kg
